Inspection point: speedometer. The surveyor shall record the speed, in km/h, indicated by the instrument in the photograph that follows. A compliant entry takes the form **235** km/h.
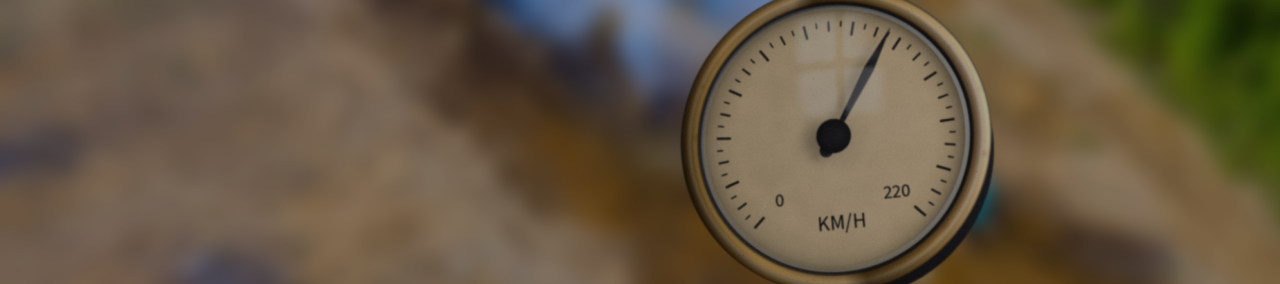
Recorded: **135** km/h
